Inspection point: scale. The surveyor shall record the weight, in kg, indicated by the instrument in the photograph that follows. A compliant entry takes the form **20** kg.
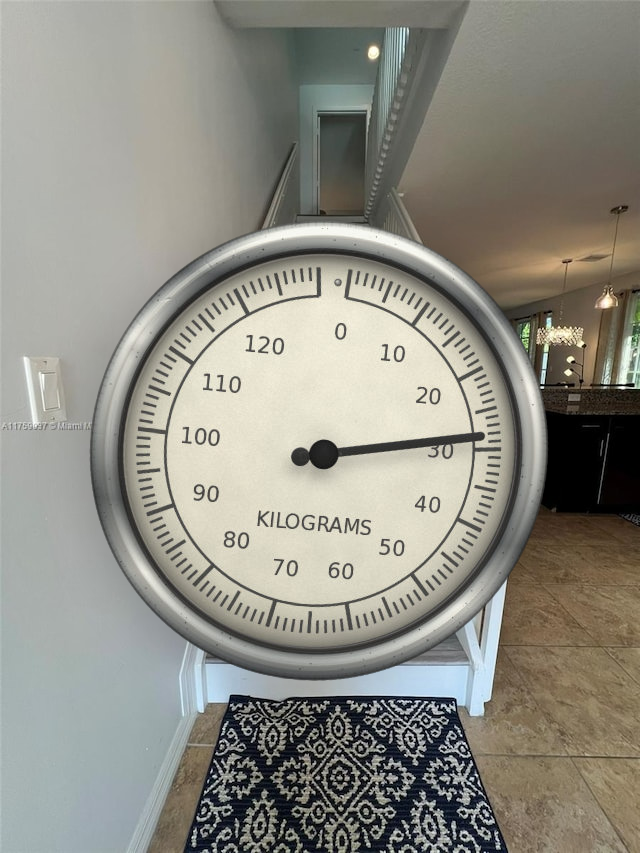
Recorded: **28** kg
